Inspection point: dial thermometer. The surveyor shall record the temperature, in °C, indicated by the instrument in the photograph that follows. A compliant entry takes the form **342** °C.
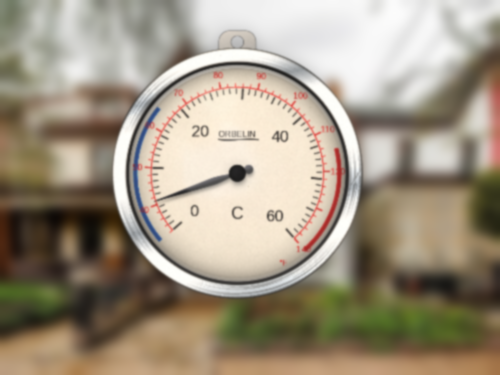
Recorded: **5** °C
